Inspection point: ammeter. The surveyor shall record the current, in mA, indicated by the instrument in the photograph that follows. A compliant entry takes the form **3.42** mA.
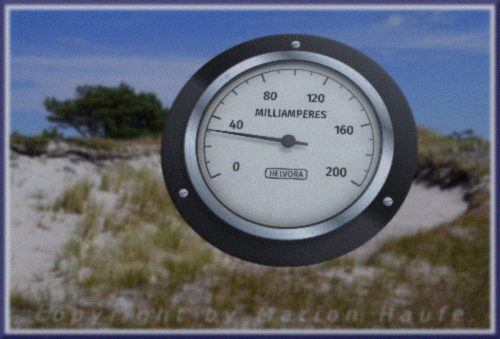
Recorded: **30** mA
